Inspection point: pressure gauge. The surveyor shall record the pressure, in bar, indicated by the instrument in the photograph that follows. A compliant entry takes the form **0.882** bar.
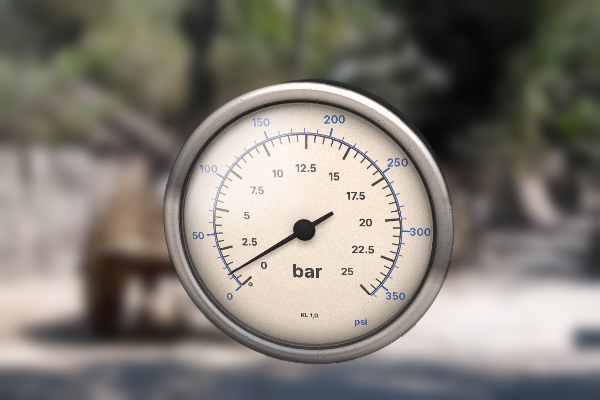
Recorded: **1** bar
